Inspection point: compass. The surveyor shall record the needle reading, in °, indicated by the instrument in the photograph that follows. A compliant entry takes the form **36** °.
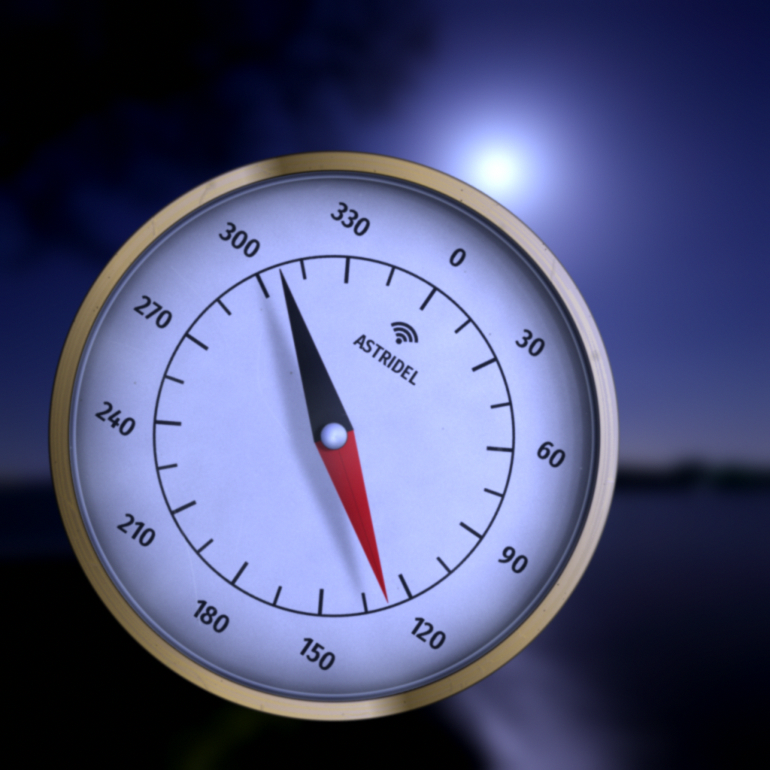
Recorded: **127.5** °
